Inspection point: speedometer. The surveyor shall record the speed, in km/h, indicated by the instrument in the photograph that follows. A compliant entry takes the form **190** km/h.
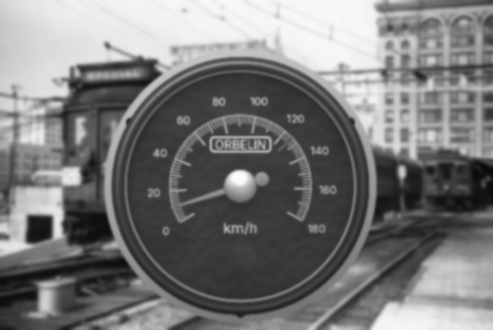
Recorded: **10** km/h
